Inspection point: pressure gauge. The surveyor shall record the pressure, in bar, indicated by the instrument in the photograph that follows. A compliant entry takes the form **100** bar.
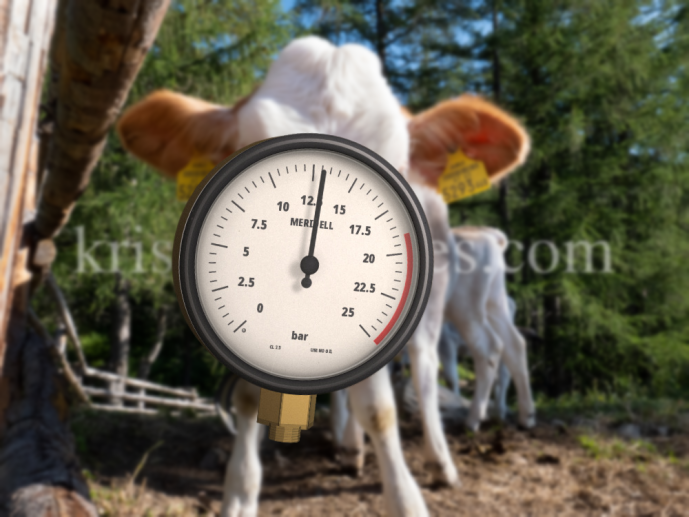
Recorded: **13** bar
